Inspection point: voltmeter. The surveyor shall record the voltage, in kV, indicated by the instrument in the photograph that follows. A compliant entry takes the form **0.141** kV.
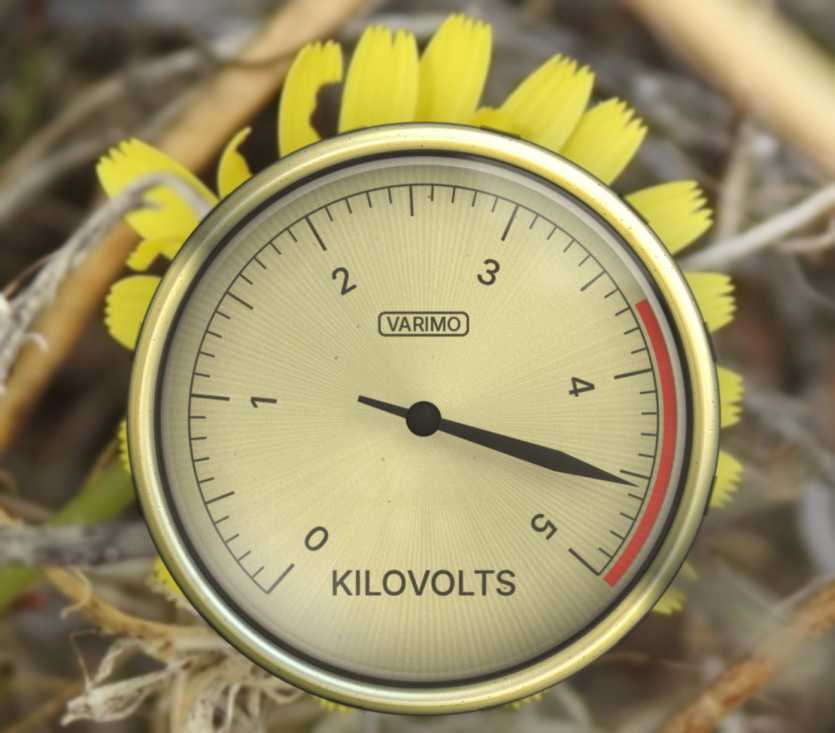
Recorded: **4.55** kV
